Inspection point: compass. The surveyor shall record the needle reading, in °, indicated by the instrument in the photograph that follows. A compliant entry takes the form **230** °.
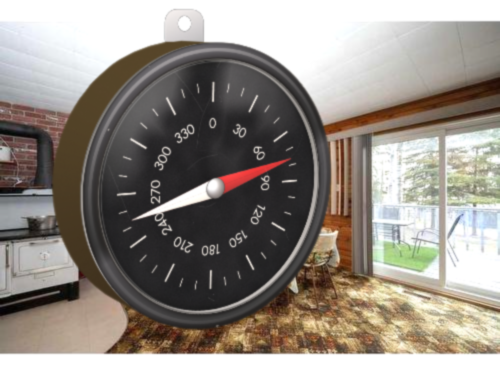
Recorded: **75** °
